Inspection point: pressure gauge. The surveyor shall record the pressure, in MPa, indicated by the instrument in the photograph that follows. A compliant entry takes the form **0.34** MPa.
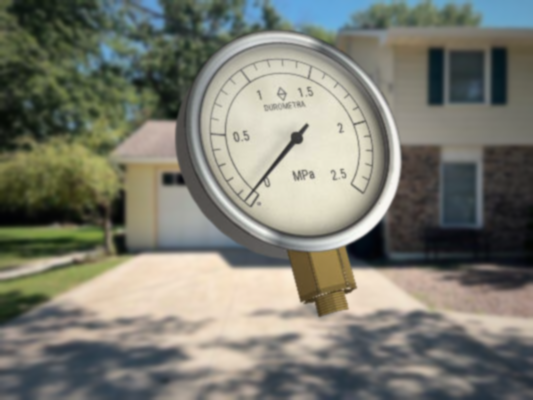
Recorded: **0.05** MPa
